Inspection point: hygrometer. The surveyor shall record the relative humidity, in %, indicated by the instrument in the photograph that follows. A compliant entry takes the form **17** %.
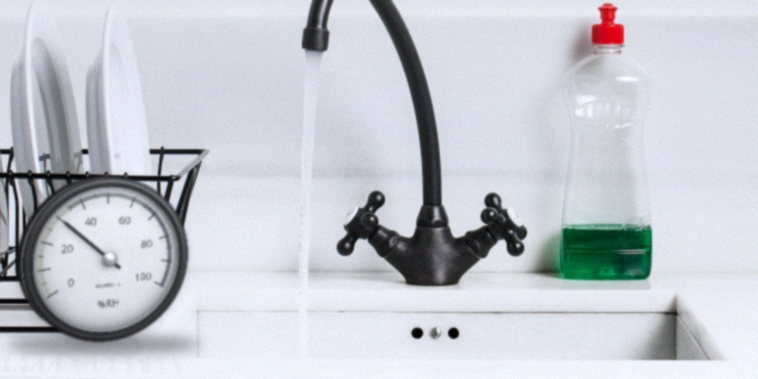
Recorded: **30** %
